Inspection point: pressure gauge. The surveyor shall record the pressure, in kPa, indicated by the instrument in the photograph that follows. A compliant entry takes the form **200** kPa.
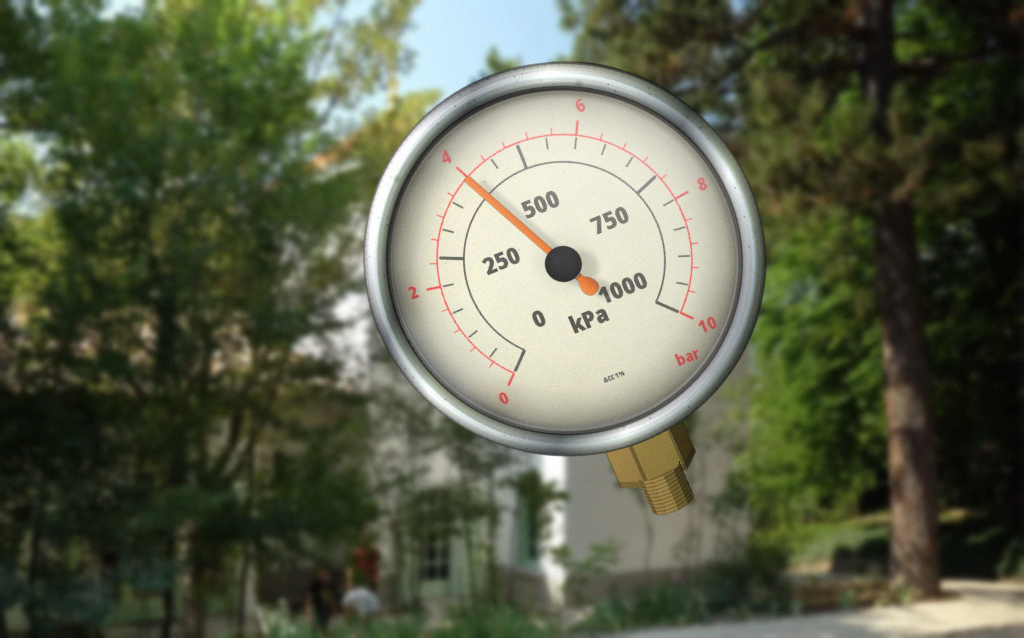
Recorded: **400** kPa
